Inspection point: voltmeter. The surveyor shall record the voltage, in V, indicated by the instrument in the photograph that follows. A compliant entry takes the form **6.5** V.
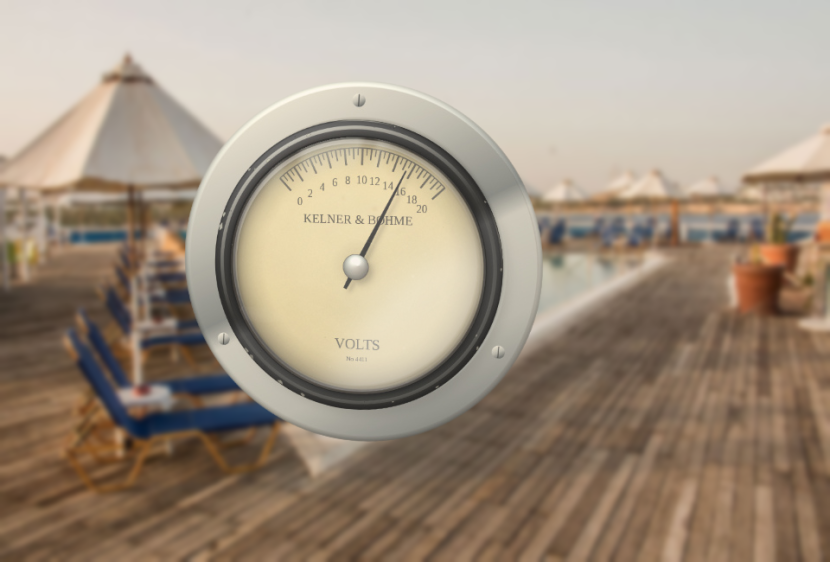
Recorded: **15.5** V
